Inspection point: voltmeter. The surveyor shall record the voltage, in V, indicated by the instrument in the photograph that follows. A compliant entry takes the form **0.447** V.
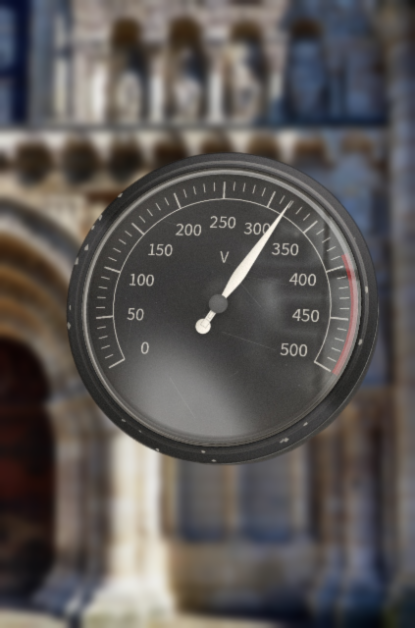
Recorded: **320** V
